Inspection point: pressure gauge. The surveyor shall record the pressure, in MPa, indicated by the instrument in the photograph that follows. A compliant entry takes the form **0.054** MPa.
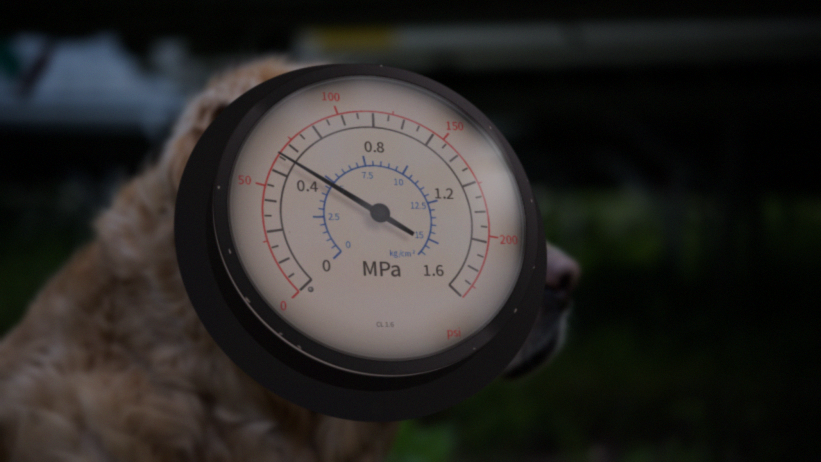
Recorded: **0.45** MPa
